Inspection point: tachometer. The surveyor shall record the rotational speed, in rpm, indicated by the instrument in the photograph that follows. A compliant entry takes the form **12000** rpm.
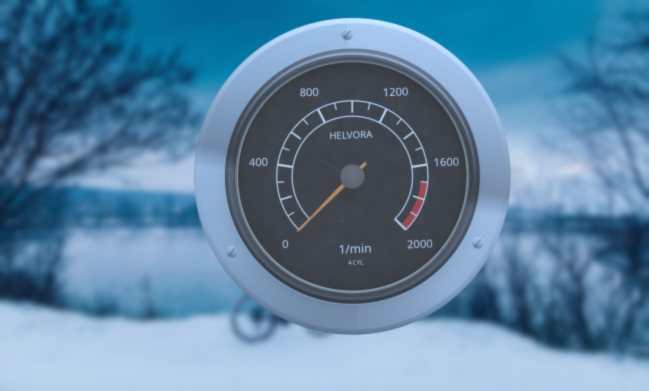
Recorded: **0** rpm
